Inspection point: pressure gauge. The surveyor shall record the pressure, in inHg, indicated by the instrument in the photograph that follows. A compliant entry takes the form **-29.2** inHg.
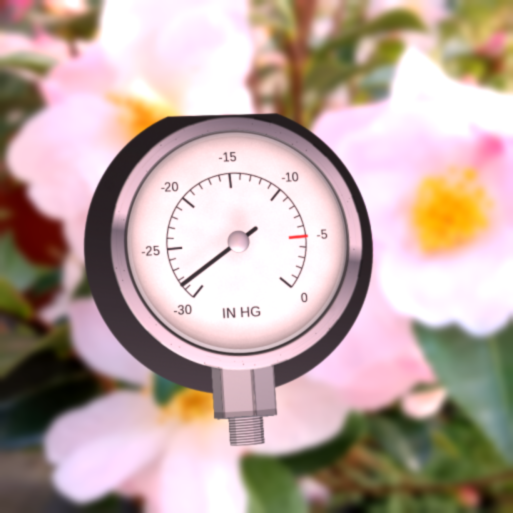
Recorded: **-28.5** inHg
